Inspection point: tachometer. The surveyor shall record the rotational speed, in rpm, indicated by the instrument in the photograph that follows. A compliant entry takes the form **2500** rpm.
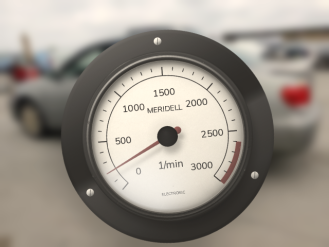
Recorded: **200** rpm
